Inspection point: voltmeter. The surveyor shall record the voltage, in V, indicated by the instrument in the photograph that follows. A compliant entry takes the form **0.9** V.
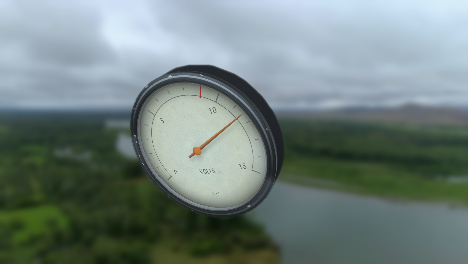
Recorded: **11.5** V
